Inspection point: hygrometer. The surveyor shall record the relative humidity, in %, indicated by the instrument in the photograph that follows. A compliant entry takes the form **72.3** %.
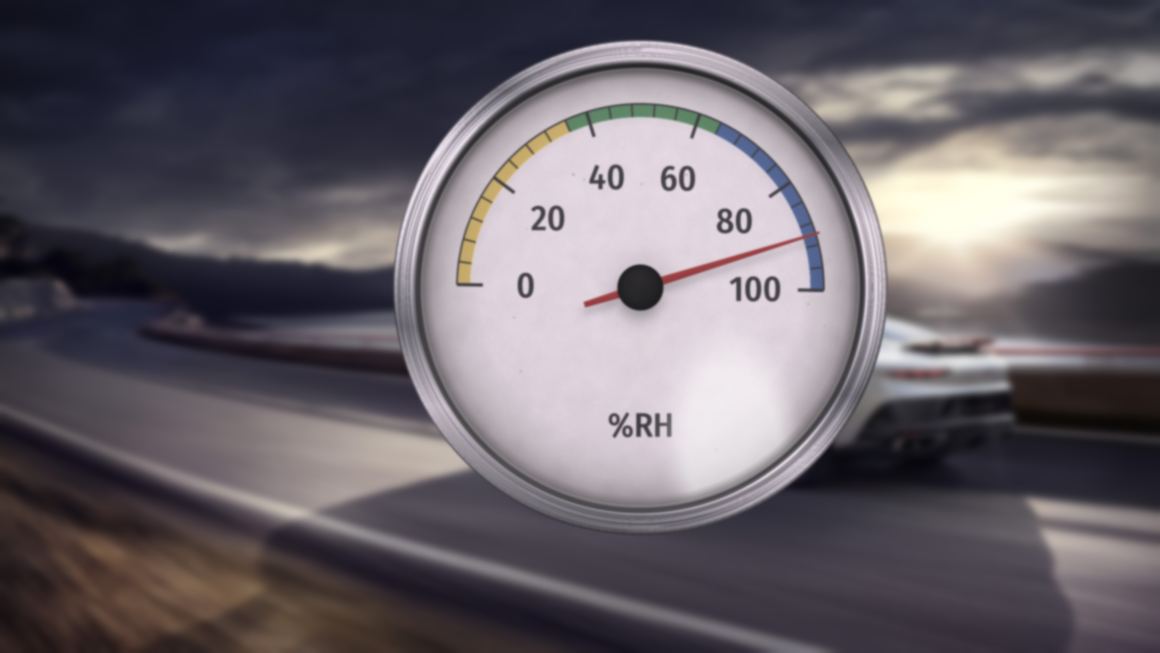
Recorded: **90** %
